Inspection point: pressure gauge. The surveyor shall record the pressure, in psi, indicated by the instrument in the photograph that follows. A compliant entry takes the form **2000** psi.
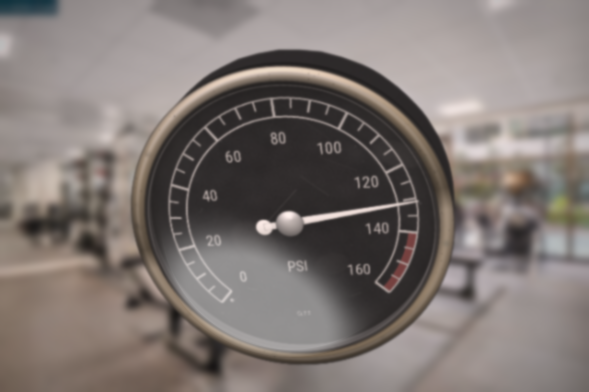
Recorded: **130** psi
